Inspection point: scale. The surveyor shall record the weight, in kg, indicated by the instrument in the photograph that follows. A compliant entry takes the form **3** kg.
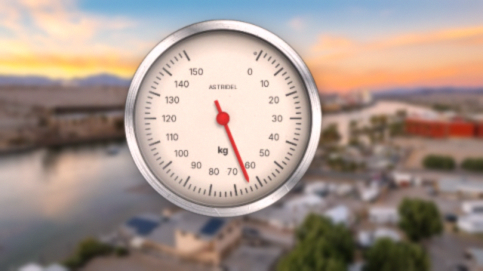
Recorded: **64** kg
